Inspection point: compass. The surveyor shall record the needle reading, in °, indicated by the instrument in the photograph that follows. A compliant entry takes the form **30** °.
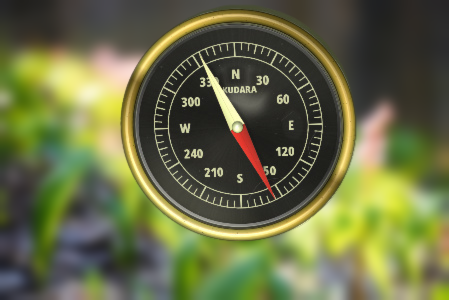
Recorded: **155** °
